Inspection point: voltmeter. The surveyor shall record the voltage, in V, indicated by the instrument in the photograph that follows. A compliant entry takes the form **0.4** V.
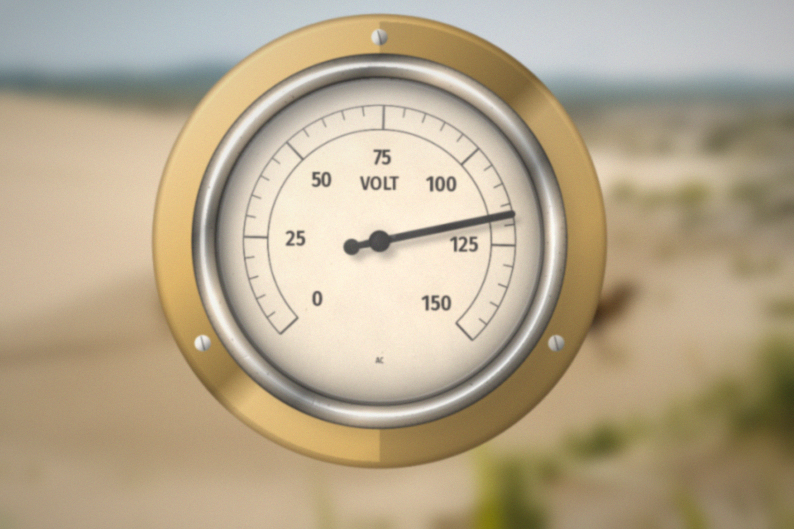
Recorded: **117.5** V
